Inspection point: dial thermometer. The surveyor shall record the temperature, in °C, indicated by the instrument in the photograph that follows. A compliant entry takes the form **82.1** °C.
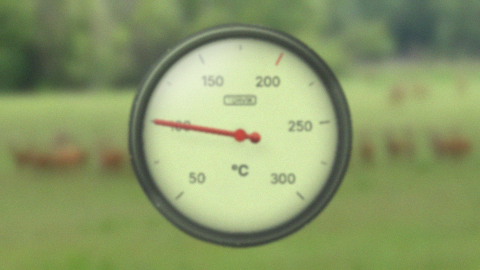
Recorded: **100** °C
